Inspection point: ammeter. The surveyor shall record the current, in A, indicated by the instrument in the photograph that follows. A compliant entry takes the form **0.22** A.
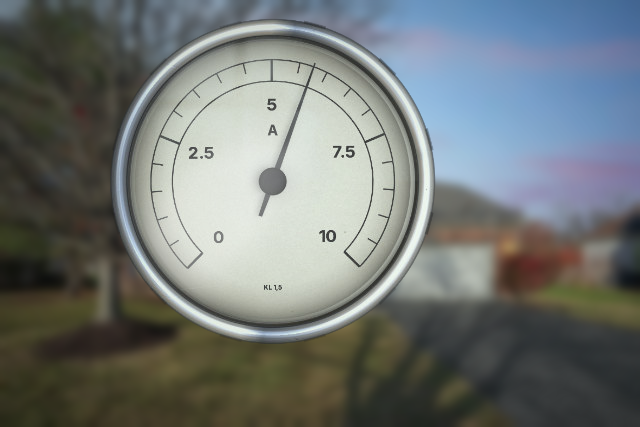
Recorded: **5.75** A
